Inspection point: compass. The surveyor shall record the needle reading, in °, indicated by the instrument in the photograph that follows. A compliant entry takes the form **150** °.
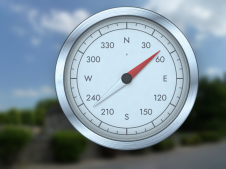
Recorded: **50** °
